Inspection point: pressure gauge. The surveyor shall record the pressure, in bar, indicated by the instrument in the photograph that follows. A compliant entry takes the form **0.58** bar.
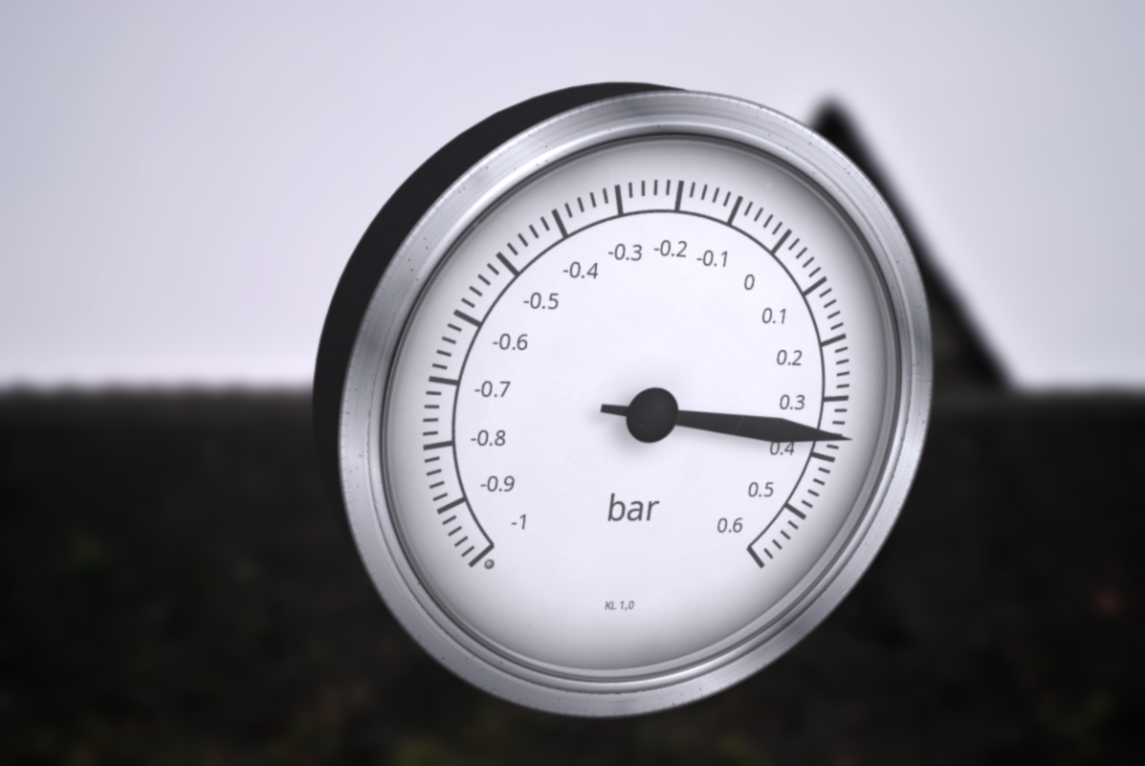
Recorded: **0.36** bar
